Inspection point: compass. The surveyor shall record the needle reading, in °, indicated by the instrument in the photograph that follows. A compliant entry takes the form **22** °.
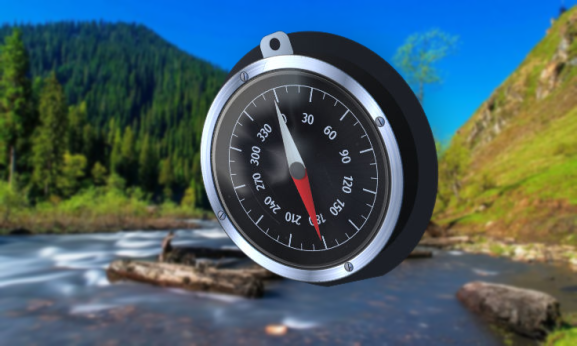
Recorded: **180** °
